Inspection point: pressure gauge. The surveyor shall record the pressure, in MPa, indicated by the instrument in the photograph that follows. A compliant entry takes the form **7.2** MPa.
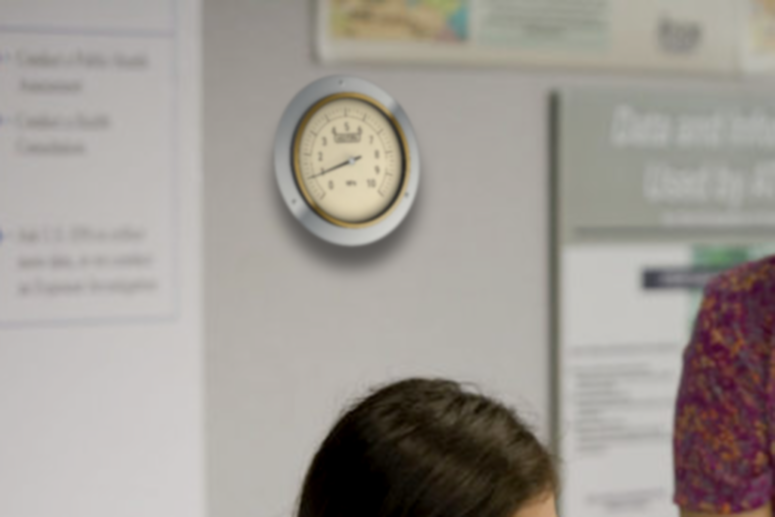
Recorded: **1** MPa
